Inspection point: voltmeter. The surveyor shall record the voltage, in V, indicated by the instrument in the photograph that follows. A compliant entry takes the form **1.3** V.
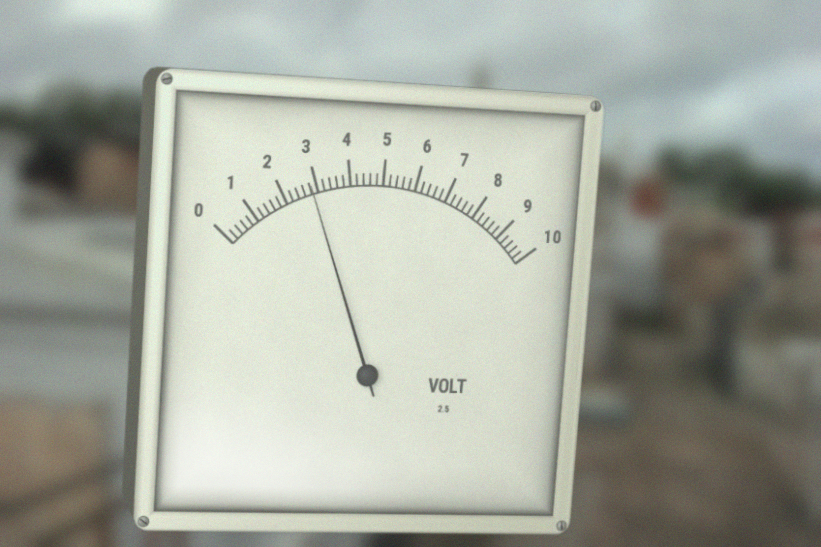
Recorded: **2.8** V
